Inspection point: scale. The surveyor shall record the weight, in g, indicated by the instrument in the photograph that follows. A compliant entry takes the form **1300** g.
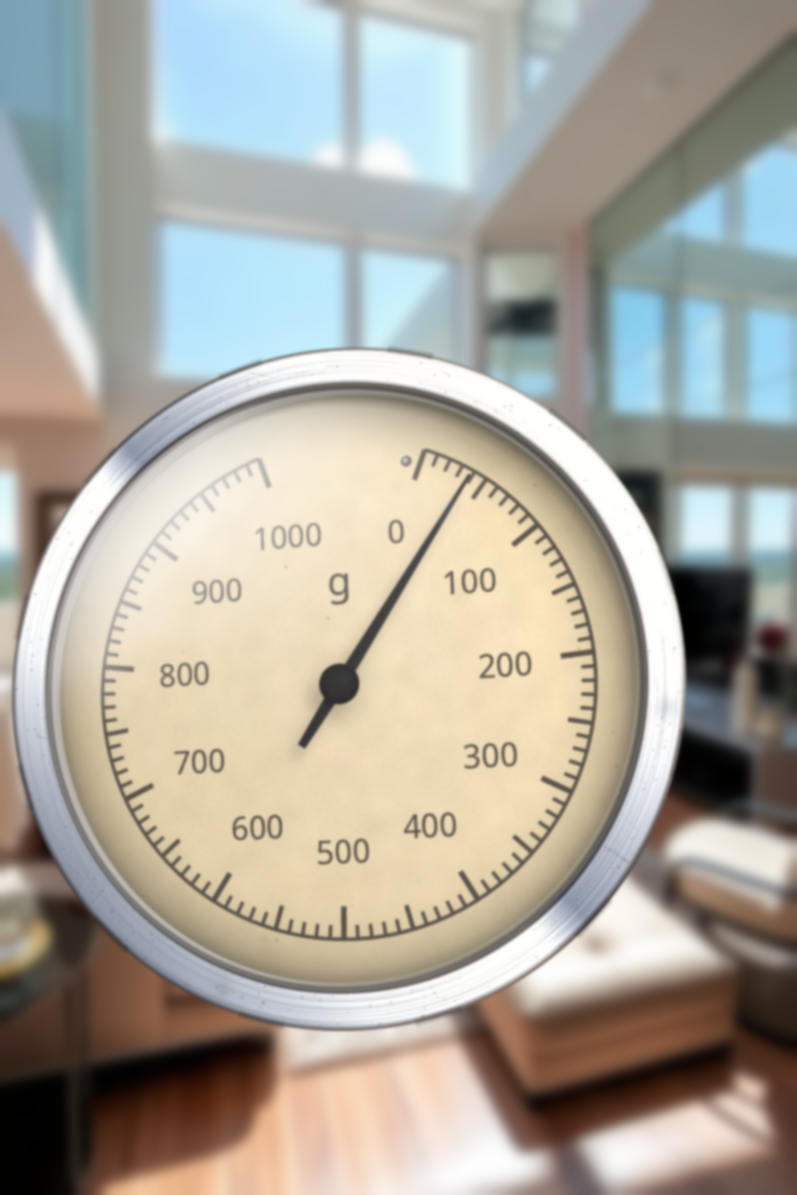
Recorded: **40** g
